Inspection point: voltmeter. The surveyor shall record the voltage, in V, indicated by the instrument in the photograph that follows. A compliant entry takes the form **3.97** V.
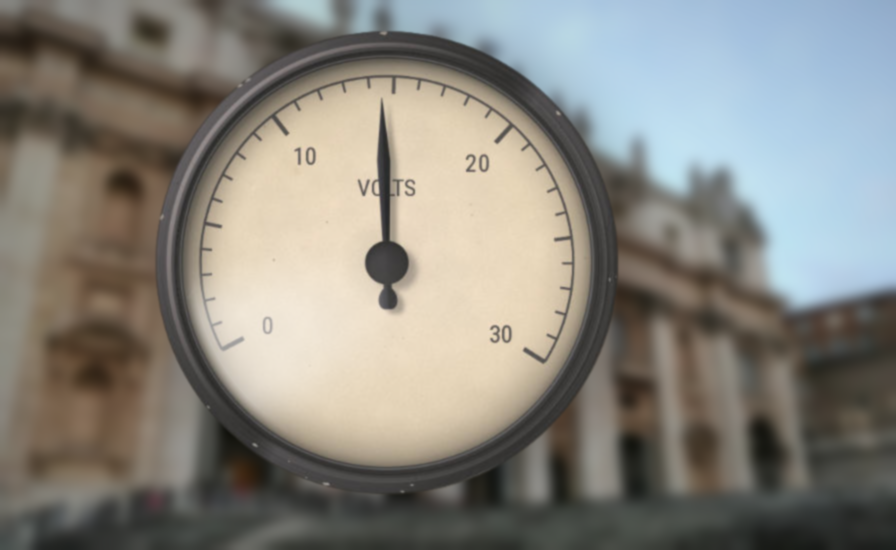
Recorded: **14.5** V
